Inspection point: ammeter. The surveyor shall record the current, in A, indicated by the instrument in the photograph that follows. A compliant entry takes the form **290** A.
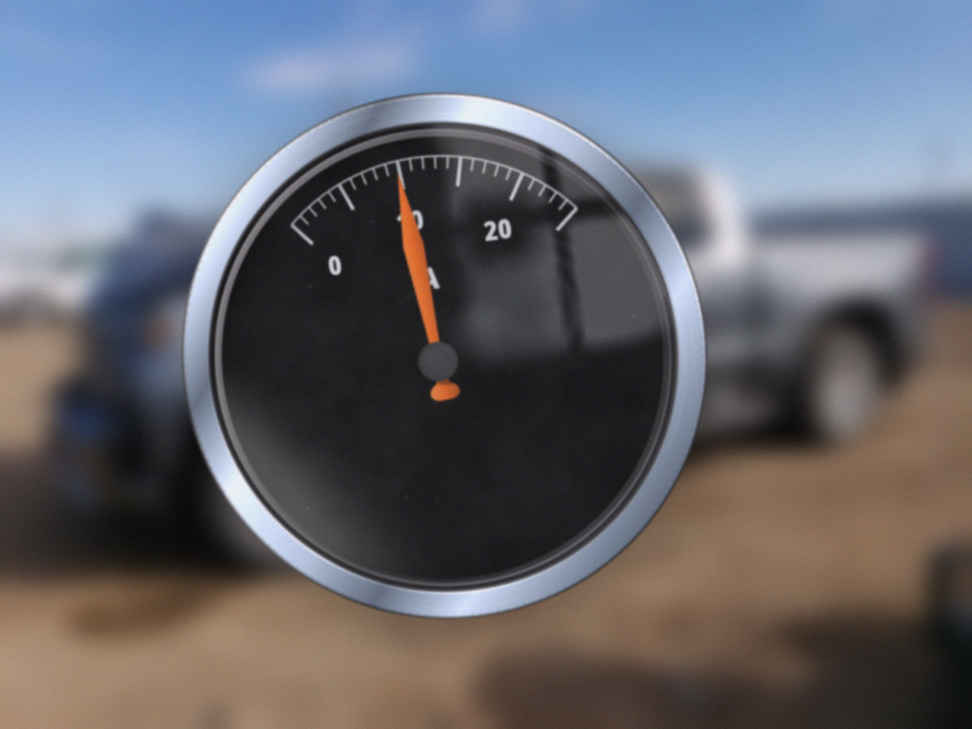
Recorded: **10** A
